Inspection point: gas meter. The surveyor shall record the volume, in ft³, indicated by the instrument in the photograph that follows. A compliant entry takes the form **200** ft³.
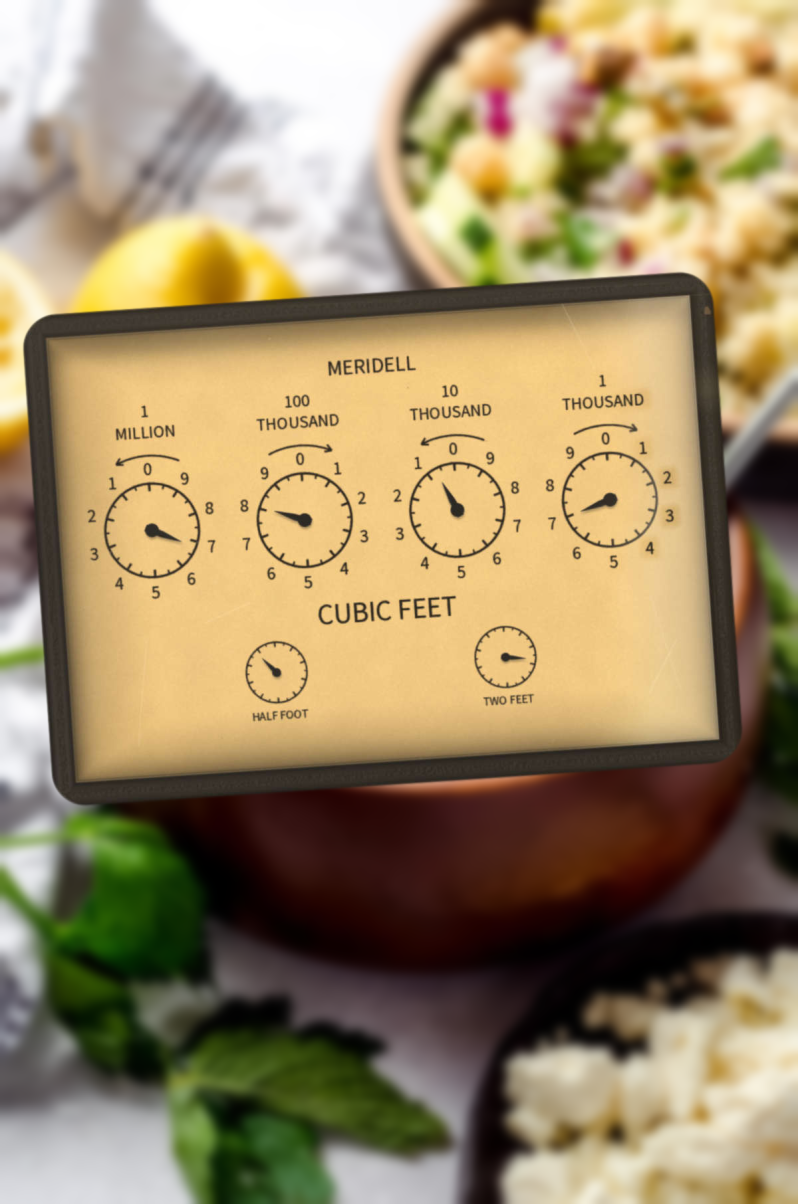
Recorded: **680700** ft³
